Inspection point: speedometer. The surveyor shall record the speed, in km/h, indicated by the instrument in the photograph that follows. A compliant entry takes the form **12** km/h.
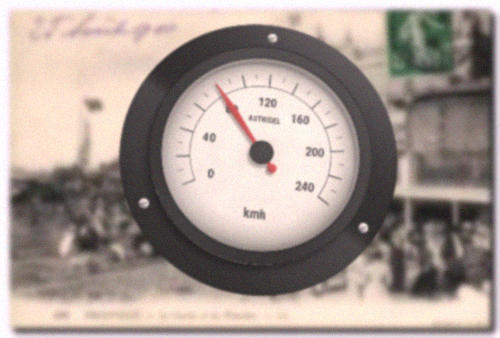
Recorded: **80** km/h
